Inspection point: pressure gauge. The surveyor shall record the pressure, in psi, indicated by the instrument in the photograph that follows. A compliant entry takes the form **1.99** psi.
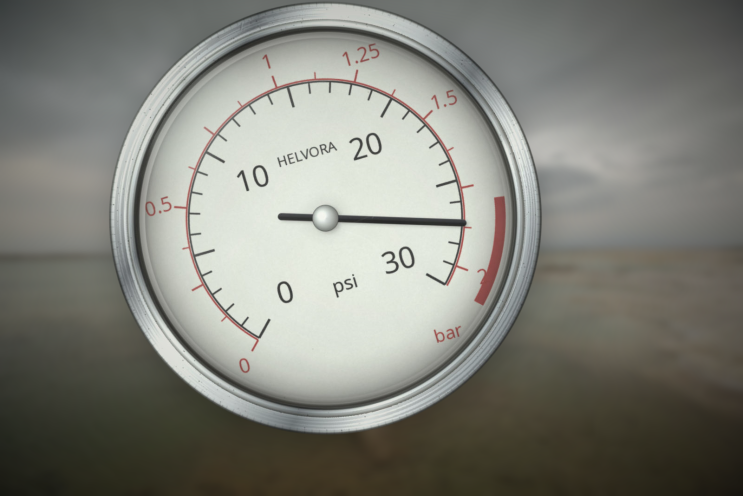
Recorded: **27** psi
